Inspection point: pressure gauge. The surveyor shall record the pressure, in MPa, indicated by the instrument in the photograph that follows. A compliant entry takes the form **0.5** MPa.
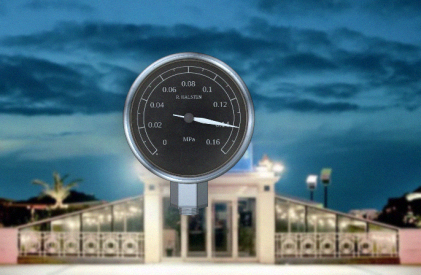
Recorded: **0.14** MPa
